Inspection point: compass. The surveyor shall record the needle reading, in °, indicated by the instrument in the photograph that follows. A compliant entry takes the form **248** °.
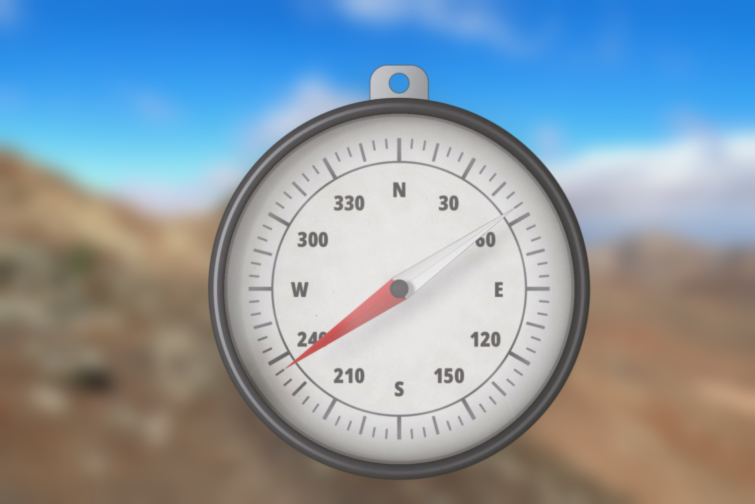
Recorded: **235** °
